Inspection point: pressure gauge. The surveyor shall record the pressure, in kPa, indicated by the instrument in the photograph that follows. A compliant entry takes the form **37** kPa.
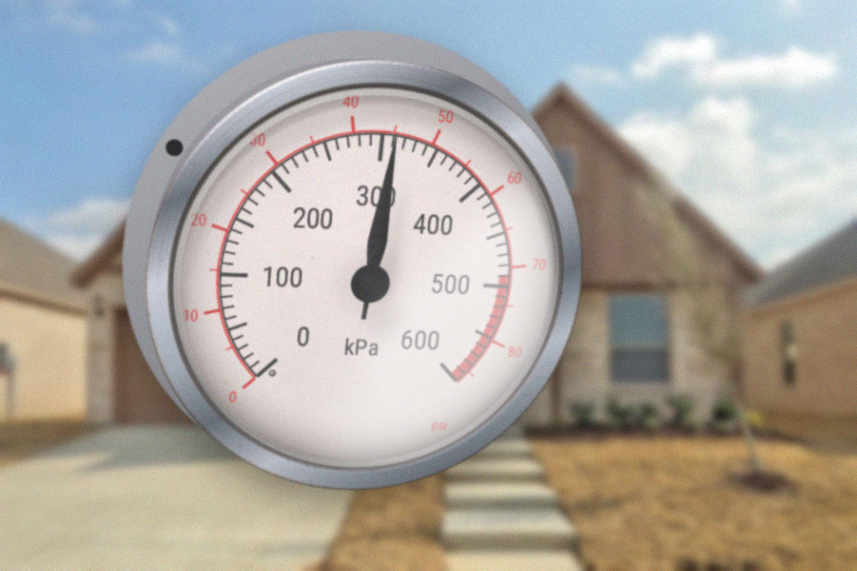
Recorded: **310** kPa
